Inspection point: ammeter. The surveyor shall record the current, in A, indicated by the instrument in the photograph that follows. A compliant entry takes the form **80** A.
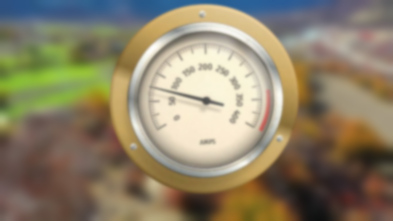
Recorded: **75** A
